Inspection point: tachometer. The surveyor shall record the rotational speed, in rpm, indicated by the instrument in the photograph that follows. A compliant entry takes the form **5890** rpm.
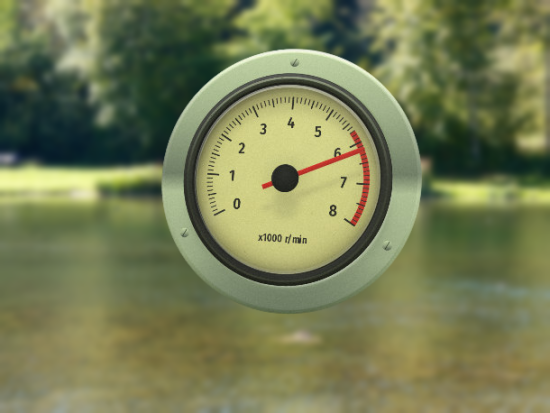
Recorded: **6200** rpm
